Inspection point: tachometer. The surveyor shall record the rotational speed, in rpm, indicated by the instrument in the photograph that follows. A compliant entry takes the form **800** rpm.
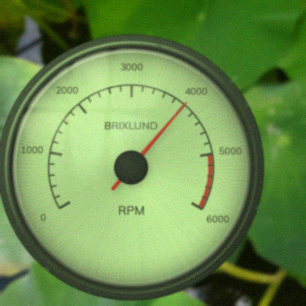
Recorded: **4000** rpm
